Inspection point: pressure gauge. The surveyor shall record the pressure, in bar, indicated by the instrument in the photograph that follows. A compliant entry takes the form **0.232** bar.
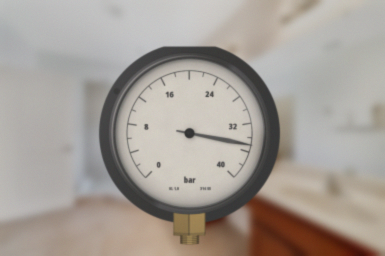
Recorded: **35** bar
